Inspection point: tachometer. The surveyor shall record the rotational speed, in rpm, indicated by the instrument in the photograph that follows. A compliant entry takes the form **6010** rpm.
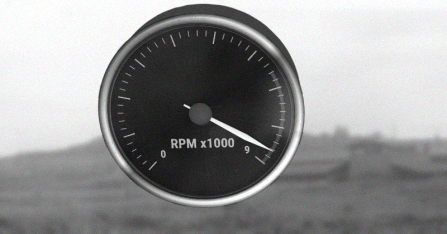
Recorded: **8600** rpm
